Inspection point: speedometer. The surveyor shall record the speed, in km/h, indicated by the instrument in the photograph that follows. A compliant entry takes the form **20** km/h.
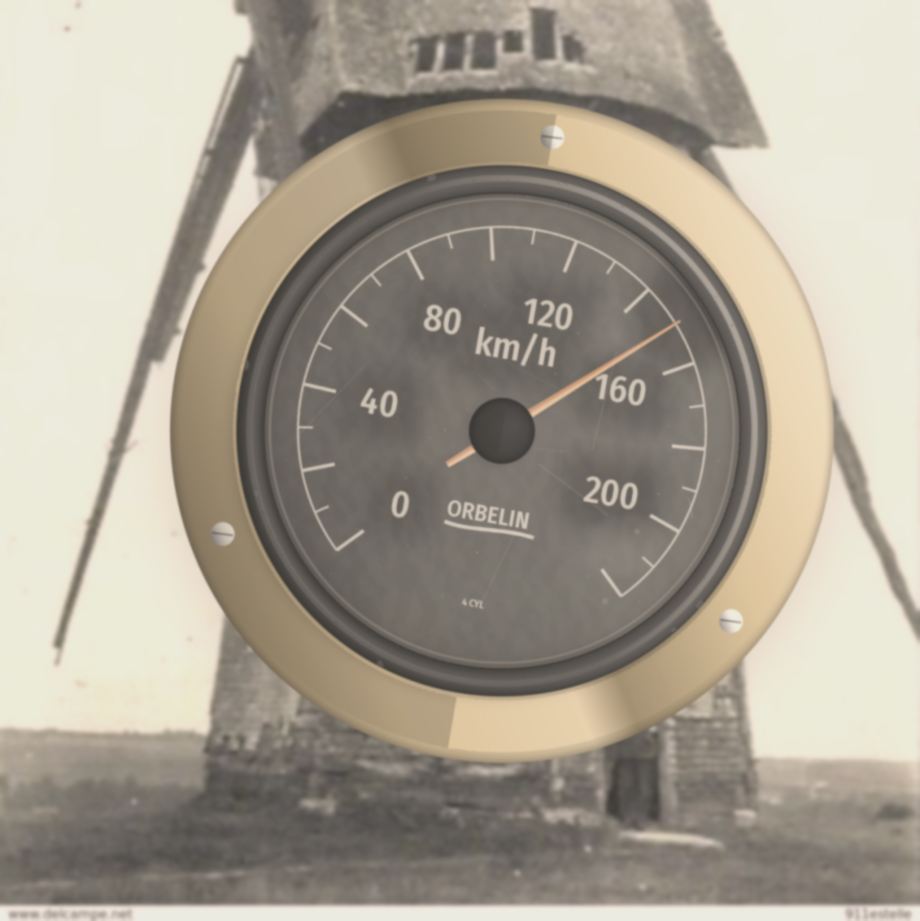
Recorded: **150** km/h
